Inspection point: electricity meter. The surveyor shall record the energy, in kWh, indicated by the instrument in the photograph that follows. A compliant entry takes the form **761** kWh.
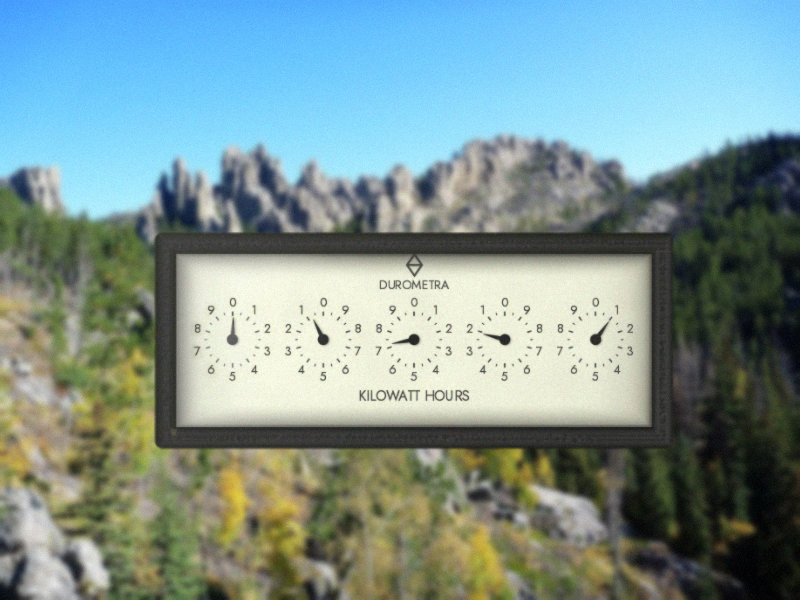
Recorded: **721** kWh
